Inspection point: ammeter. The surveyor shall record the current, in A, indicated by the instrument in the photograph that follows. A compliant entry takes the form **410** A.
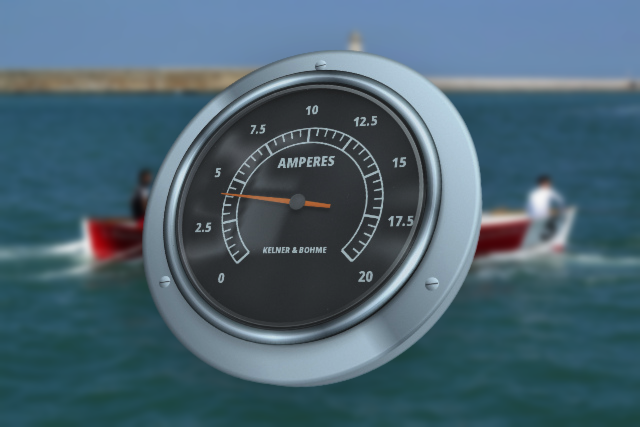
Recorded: **4** A
